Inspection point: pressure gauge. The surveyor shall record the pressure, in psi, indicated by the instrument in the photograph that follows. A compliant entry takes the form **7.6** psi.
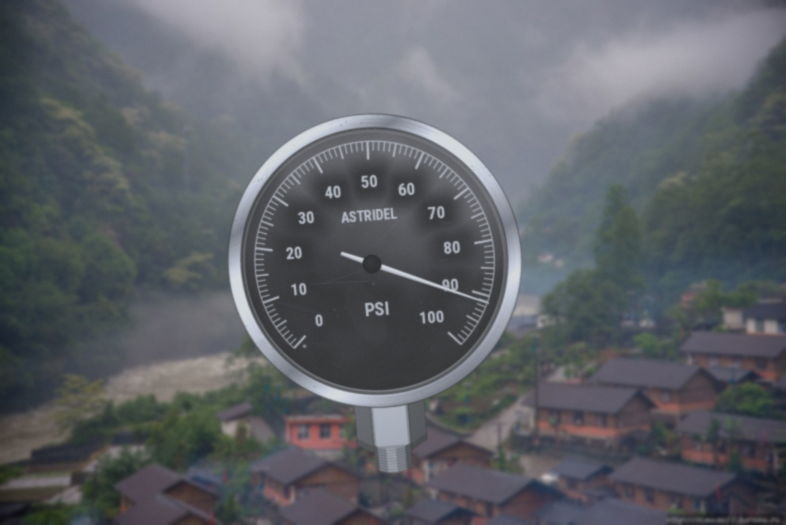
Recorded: **91** psi
